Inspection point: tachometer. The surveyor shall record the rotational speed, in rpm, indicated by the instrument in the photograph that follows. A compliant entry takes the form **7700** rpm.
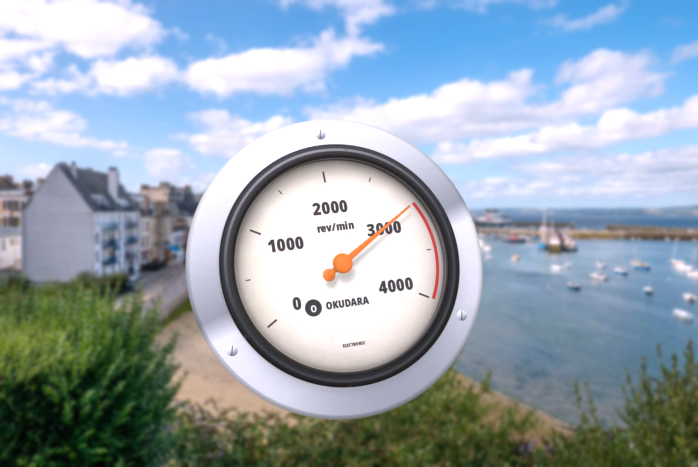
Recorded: **3000** rpm
